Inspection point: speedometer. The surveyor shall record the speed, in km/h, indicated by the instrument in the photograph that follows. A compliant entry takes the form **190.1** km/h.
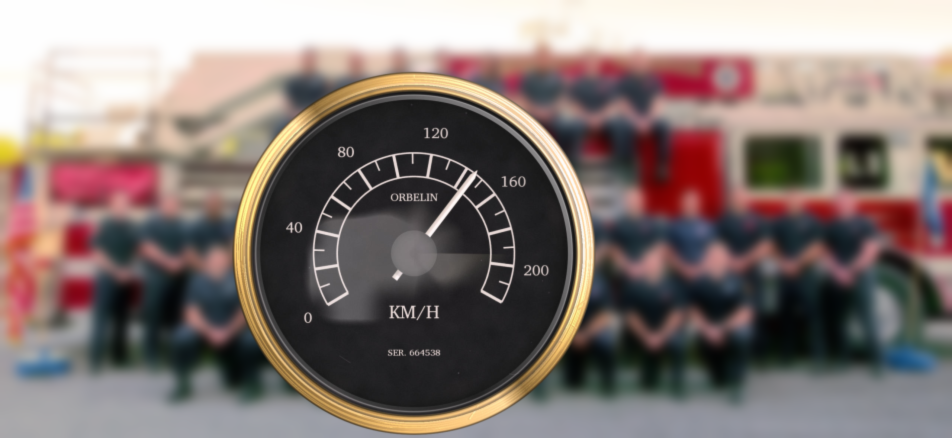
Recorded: **145** km/h
